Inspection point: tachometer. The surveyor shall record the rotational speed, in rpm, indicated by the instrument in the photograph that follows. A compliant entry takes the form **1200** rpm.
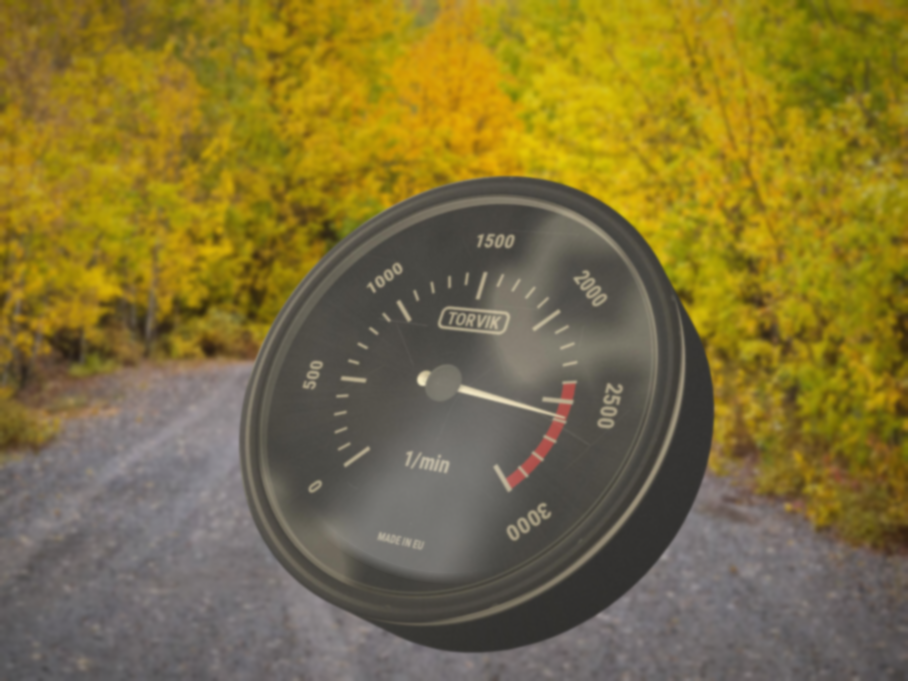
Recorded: **2600** rpm
